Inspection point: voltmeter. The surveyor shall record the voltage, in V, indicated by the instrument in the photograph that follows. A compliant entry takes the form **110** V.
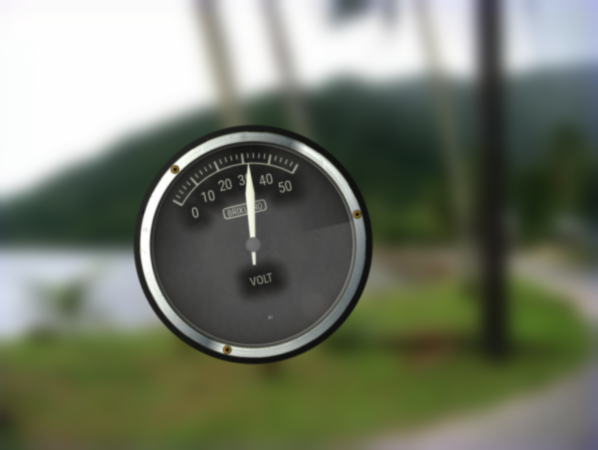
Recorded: **32** V
